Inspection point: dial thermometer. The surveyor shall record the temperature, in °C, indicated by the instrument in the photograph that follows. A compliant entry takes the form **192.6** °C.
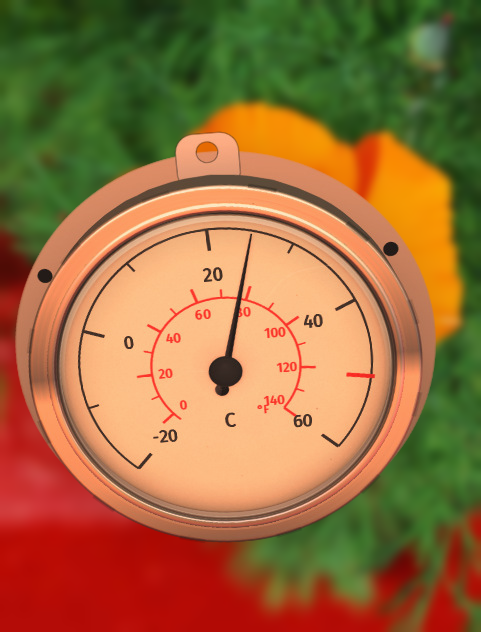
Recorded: **25** °C
